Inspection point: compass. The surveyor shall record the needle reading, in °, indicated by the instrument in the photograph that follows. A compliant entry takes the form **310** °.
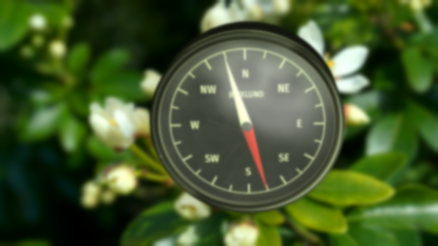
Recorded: **165** °
